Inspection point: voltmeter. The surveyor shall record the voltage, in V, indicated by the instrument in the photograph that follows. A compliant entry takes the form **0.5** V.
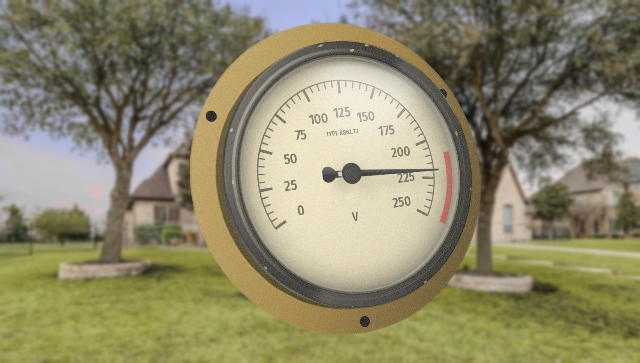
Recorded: **220** V
